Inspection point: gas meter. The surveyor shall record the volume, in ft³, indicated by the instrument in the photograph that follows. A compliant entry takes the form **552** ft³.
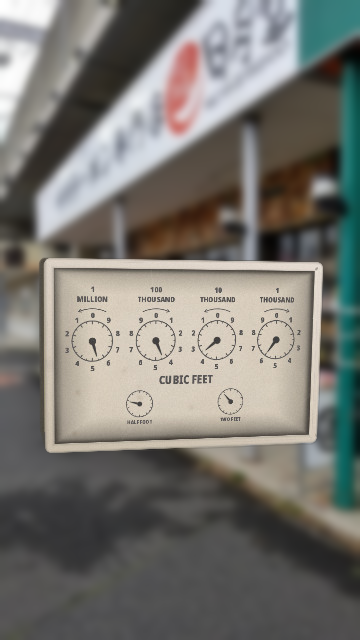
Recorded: **543600** ft³
